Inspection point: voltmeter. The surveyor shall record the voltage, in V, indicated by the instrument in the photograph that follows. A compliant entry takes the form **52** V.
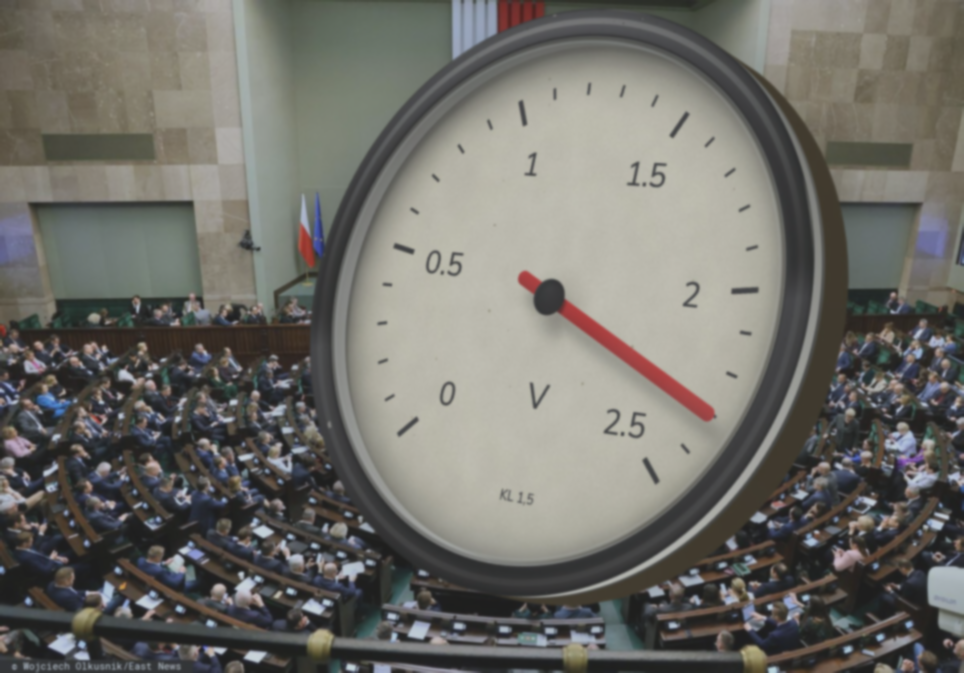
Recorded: **2.3** V
